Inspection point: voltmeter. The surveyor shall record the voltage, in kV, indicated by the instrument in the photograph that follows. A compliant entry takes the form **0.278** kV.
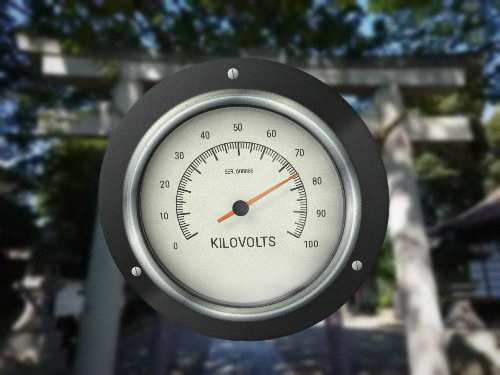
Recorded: **75** kV
